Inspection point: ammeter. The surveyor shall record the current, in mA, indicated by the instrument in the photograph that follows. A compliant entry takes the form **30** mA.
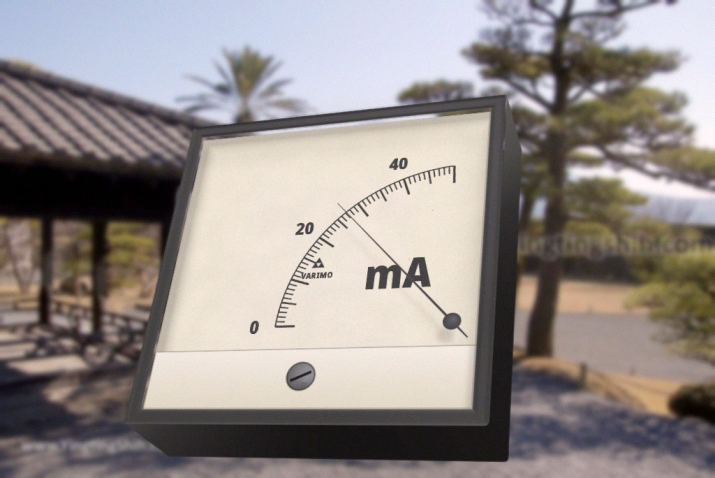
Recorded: **27** mA
